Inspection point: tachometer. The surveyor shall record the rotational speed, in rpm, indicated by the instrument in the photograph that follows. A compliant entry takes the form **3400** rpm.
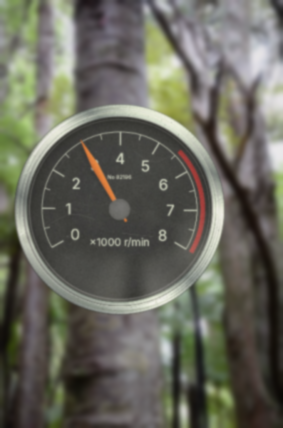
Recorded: **3000** rpm
